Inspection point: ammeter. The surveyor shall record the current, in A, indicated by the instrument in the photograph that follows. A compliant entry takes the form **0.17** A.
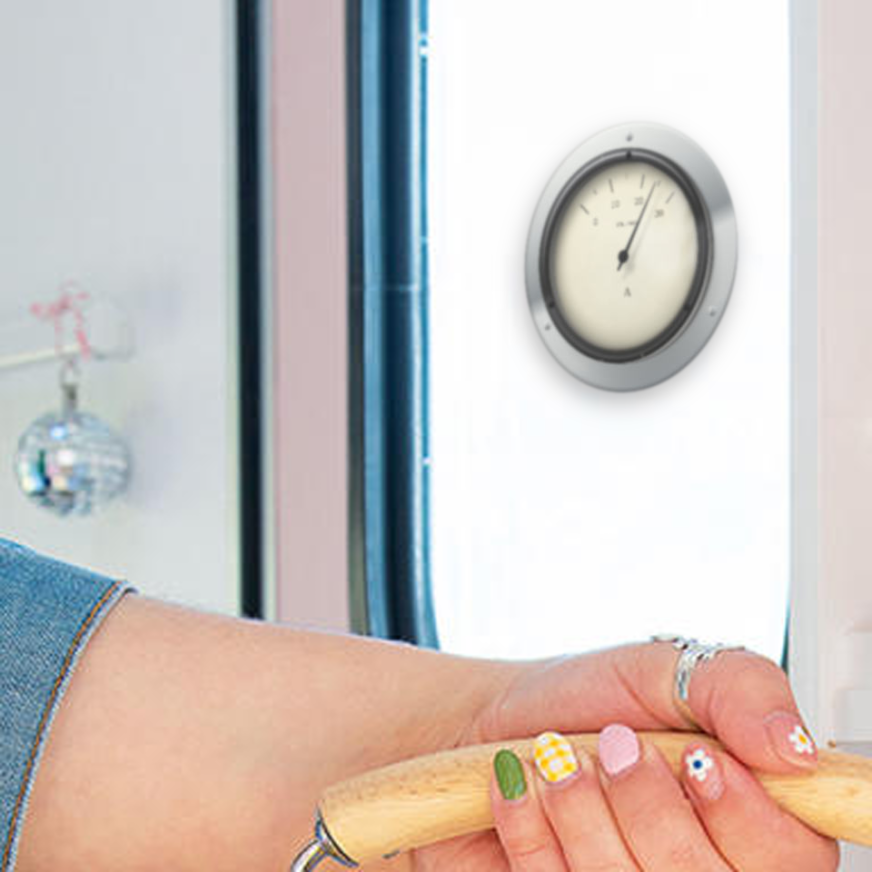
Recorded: **25** A
